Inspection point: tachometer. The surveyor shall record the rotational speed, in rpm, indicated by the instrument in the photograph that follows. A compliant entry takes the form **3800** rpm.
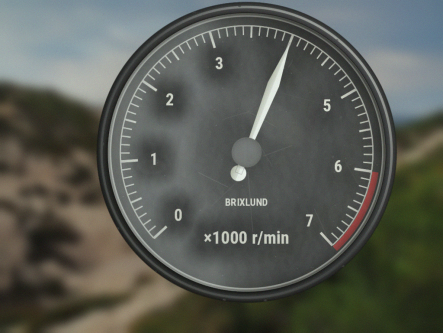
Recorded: **4000** rpm
